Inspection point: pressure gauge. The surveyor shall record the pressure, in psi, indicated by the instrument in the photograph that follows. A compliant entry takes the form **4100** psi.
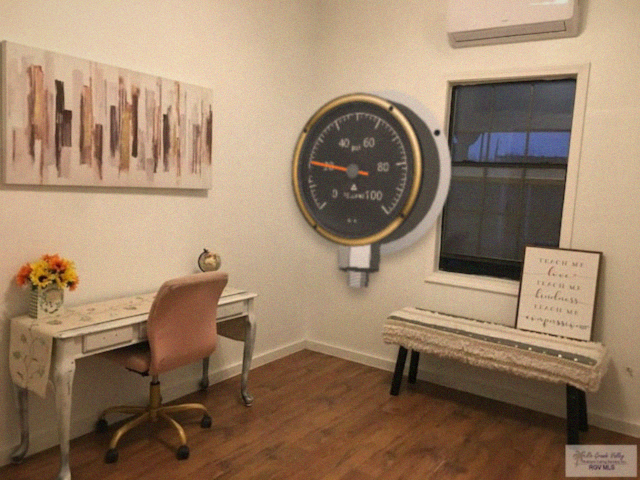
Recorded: **20** psi
